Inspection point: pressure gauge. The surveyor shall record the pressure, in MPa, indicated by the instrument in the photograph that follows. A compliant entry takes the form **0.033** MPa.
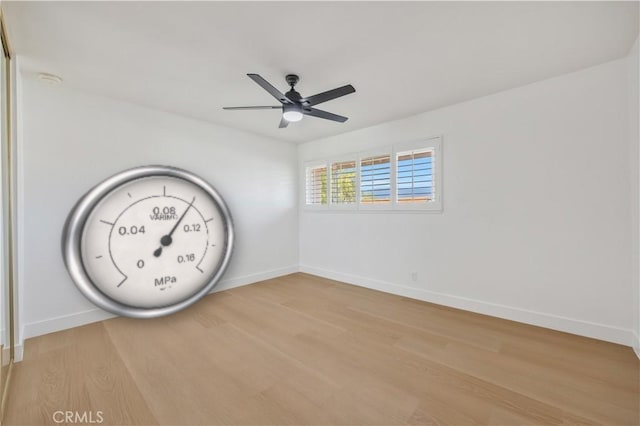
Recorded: **0.1** MPa
